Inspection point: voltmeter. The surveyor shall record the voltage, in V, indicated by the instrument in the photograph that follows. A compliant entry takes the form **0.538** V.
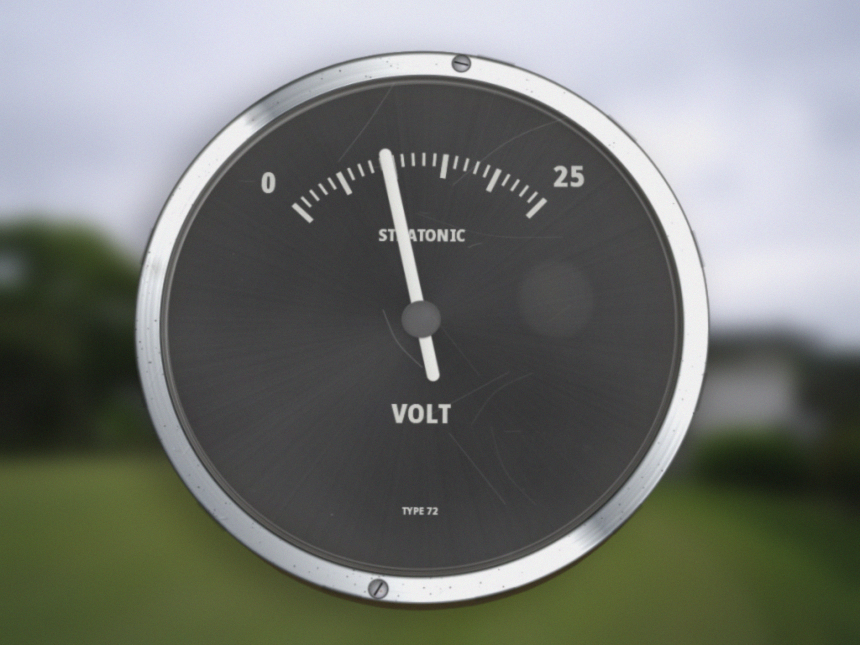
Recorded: **9.5** V
